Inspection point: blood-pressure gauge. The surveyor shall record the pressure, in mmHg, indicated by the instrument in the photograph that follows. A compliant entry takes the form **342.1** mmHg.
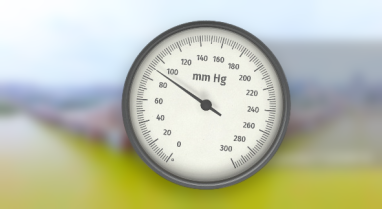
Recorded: **90** mmHg
